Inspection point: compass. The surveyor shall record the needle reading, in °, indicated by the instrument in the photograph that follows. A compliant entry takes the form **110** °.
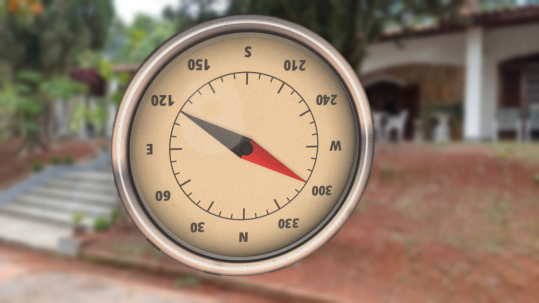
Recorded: **300** °
